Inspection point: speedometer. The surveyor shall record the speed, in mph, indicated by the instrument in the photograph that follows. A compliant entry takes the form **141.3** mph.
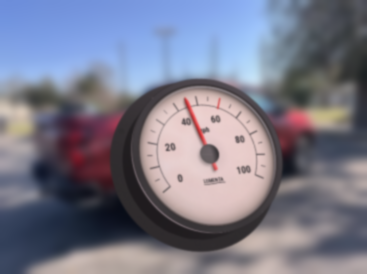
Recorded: **45** mph
